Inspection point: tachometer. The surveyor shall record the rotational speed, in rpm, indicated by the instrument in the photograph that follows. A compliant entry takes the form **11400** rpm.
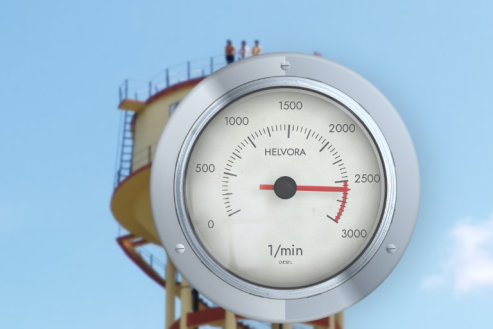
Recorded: **2600** rpm
